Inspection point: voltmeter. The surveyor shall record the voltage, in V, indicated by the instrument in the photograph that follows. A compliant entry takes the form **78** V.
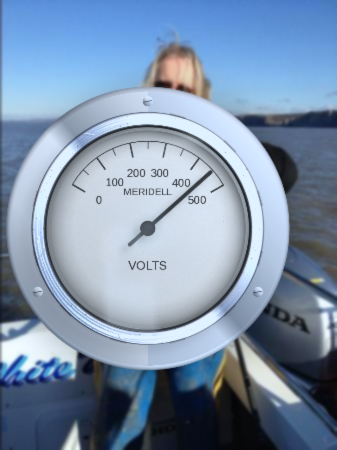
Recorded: **450** V
